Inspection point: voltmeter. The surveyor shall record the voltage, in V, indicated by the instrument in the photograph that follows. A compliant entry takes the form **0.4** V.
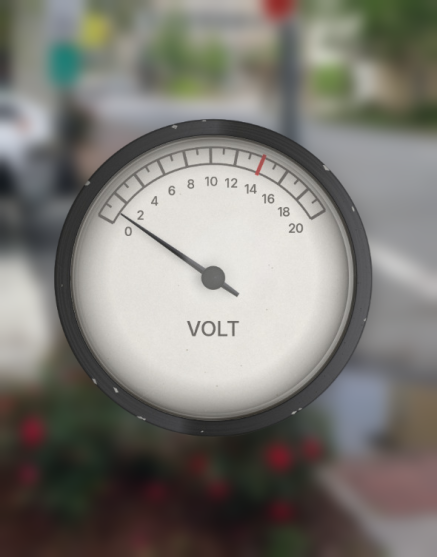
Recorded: **1** V
